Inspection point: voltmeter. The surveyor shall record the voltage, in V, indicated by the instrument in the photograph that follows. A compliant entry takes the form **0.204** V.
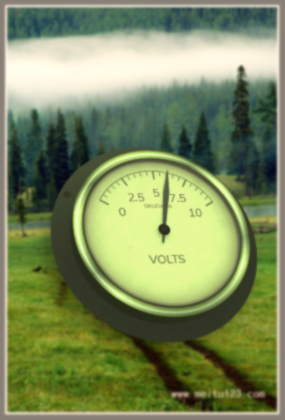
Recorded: **6** V
